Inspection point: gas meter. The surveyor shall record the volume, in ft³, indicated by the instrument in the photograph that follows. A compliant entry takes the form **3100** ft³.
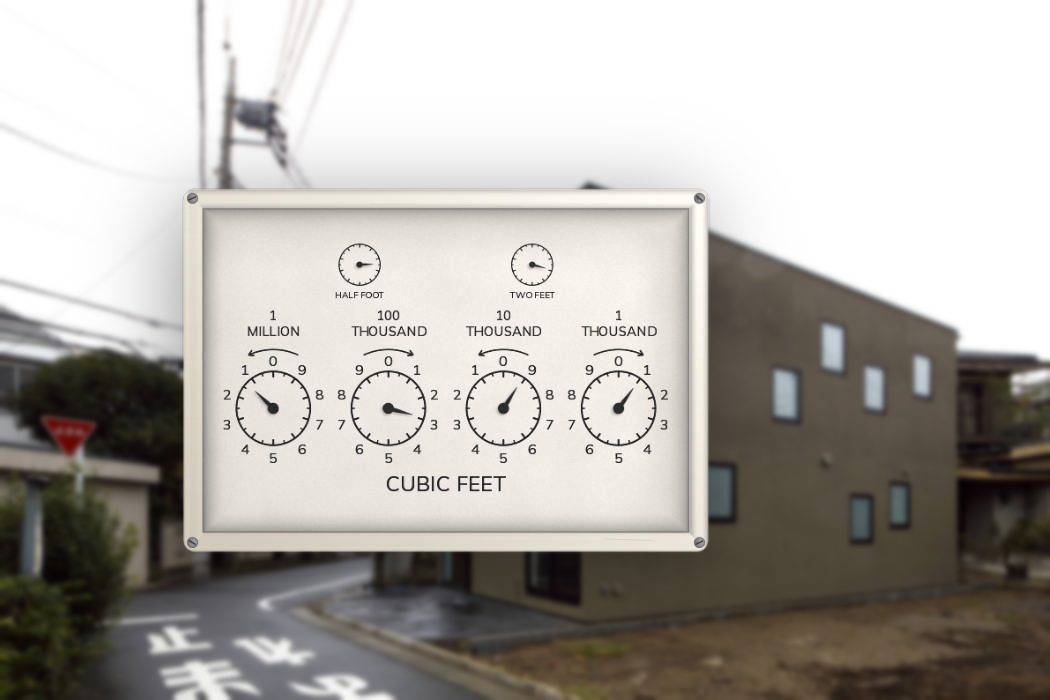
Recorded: **129100** ft³
